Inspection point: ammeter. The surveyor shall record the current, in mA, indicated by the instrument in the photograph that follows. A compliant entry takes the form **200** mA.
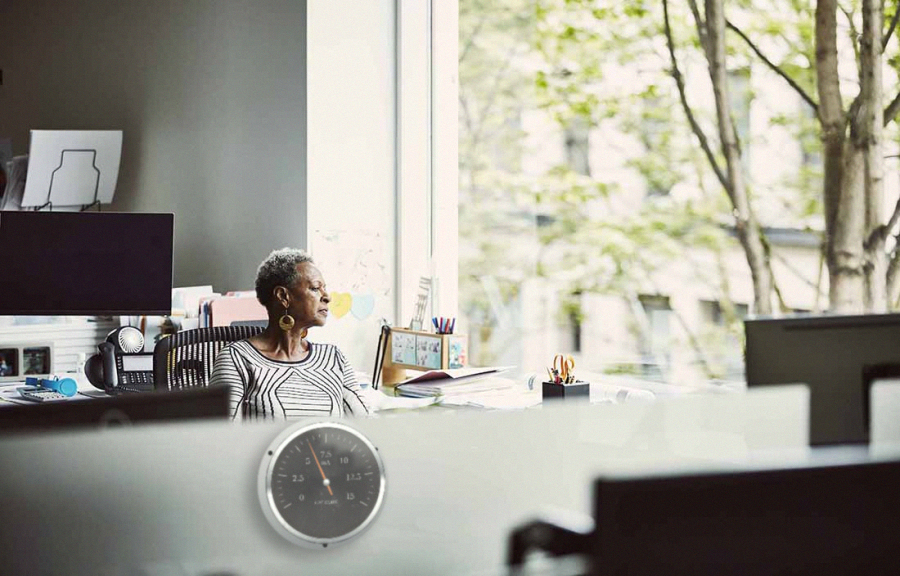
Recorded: **6** mA
